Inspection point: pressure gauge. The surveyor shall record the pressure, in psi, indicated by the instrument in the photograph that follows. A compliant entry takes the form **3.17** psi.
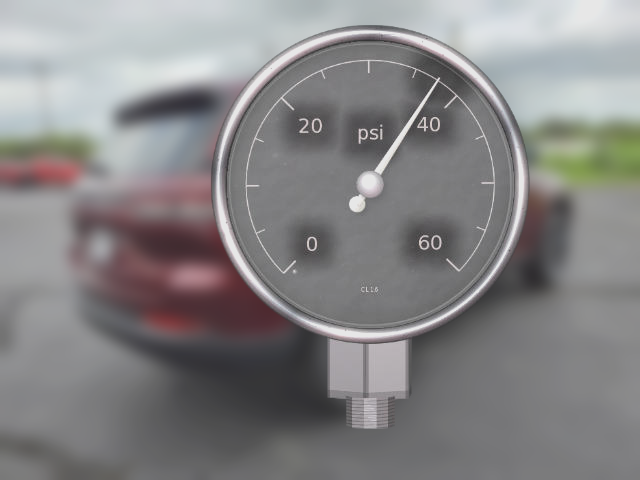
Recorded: **37.5** psi
